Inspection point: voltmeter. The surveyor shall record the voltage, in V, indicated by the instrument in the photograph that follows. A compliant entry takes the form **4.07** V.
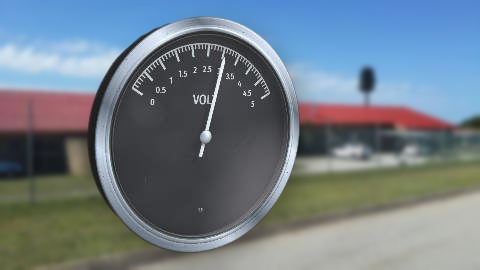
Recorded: **3** V
